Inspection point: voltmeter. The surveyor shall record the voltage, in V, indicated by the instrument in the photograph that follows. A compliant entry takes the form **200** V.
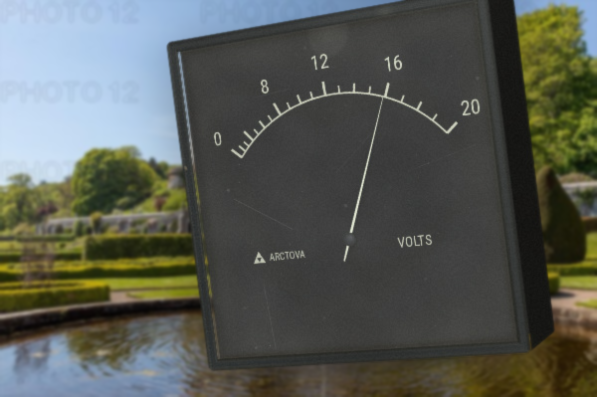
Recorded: **16** V
